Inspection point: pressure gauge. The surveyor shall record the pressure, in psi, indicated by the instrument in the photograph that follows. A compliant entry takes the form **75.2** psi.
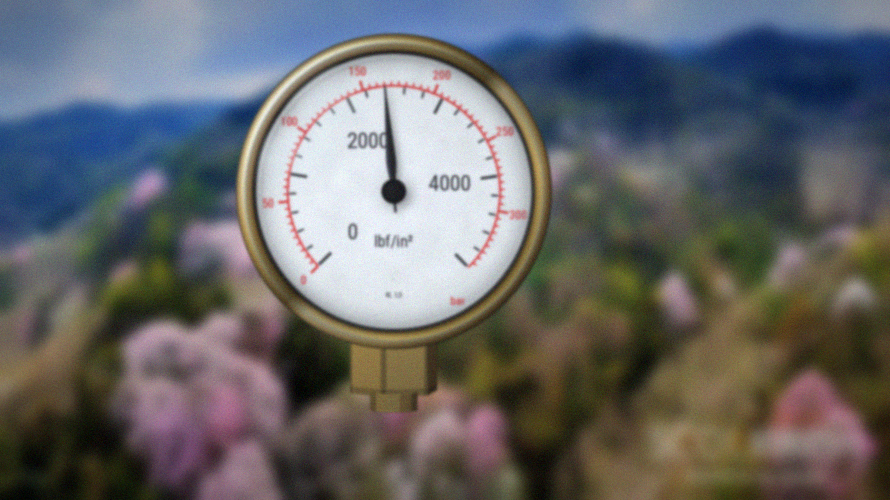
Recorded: **2400** psi
